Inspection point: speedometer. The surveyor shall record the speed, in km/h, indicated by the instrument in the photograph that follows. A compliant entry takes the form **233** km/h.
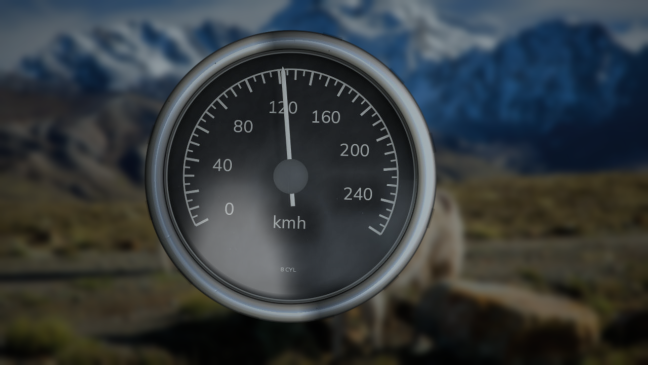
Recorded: **122.5** km/h
